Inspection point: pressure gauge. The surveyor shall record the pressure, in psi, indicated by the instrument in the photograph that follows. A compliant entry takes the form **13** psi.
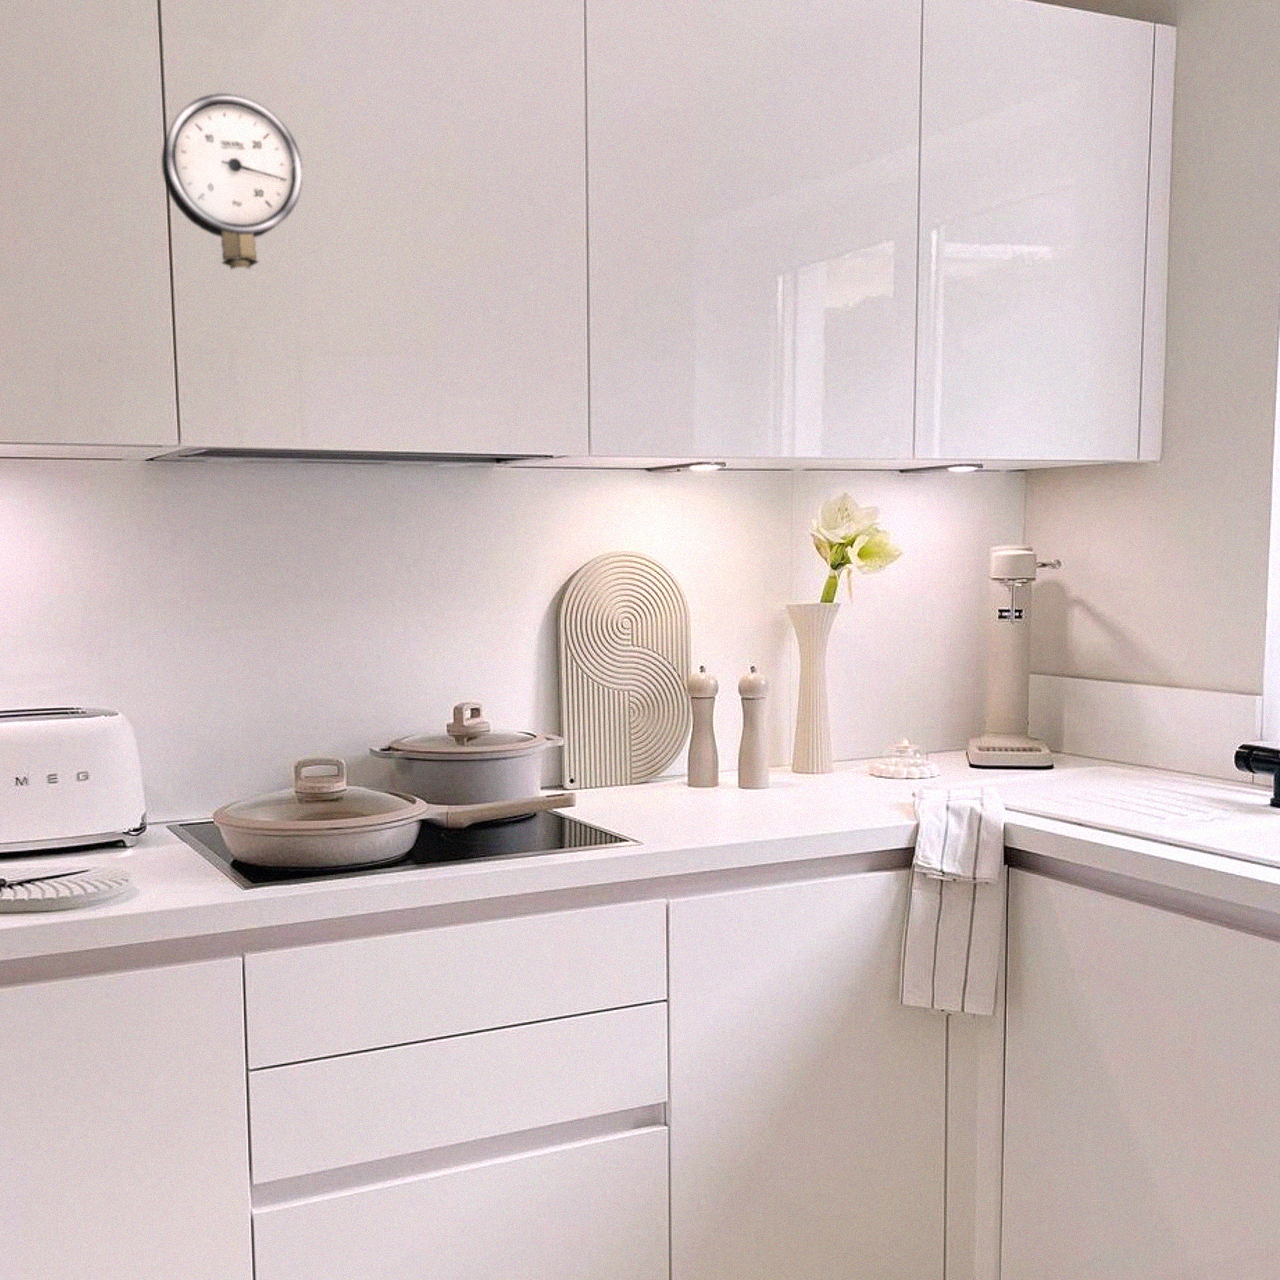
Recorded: **26** psi
